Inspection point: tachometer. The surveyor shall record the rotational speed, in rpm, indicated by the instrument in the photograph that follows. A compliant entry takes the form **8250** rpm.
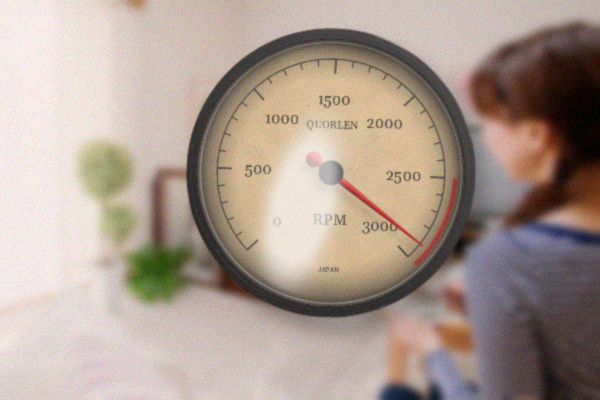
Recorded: **2900** rpm
